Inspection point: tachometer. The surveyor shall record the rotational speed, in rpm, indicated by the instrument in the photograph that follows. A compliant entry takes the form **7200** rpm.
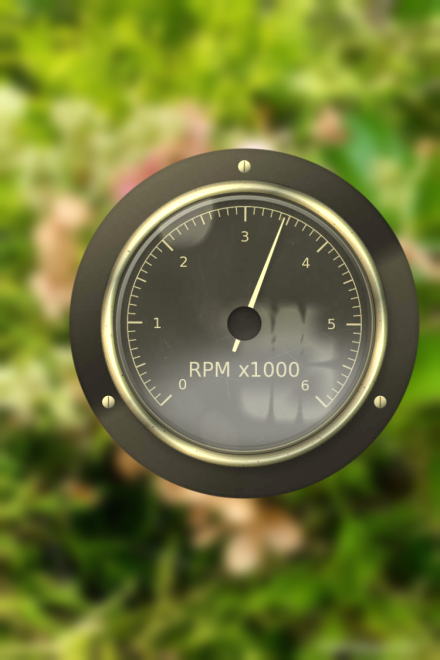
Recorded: **3450** rpm
